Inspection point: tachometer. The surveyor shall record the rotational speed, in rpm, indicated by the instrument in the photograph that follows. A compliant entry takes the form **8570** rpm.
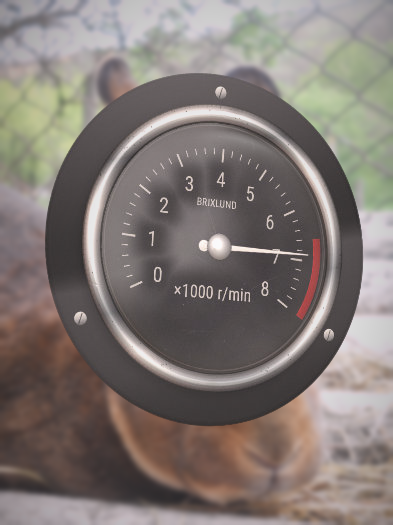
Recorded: **6900** rpm
